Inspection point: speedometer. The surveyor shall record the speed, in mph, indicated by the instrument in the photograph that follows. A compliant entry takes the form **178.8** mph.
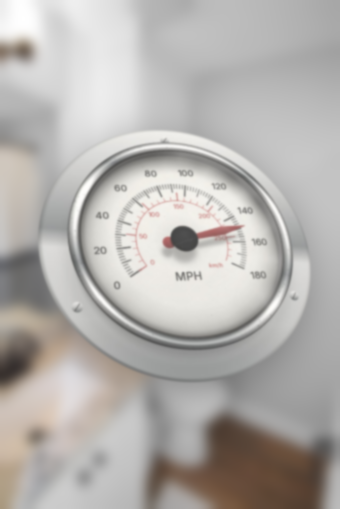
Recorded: **150** mph
